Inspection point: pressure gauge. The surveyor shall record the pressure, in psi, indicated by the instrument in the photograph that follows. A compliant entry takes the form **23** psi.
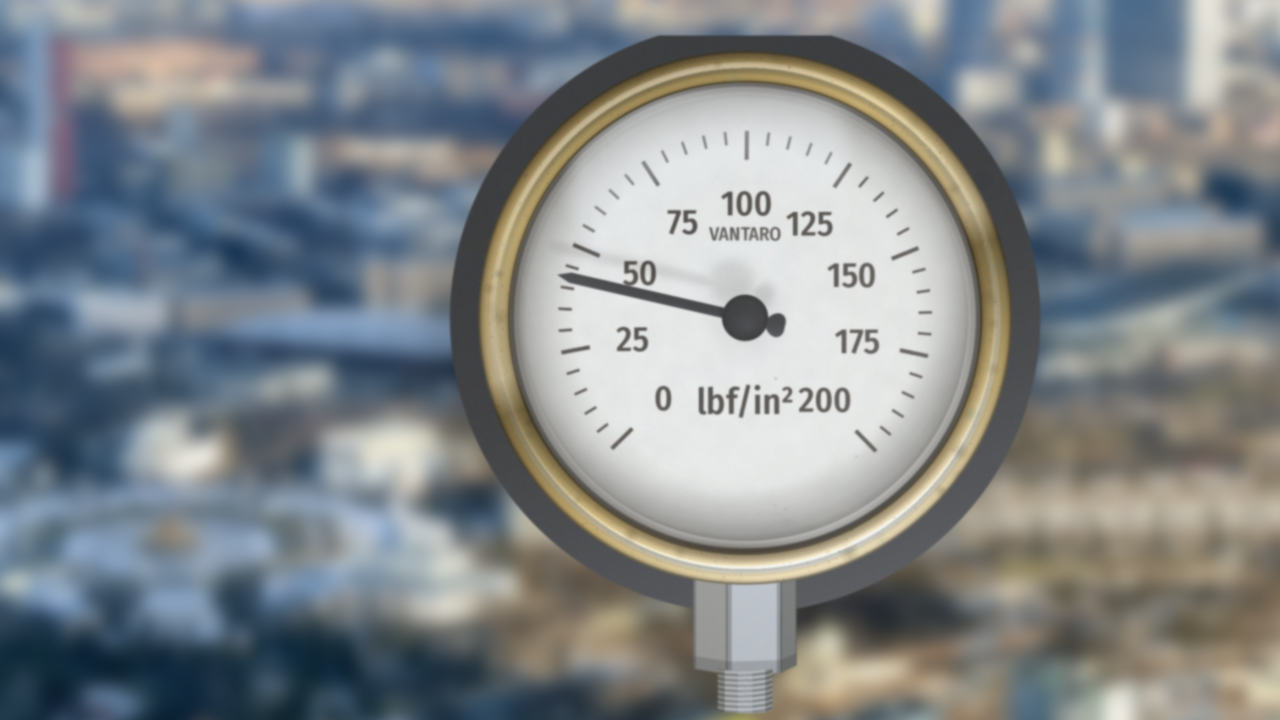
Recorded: **42.5** psi
